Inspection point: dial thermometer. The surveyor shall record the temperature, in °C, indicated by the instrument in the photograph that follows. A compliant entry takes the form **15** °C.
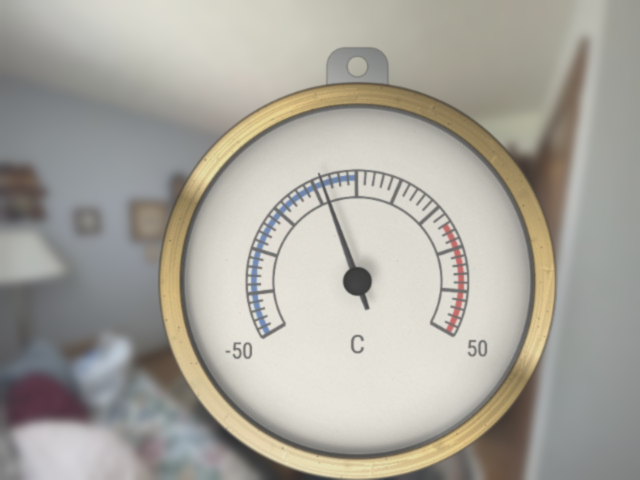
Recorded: **-8** °C
